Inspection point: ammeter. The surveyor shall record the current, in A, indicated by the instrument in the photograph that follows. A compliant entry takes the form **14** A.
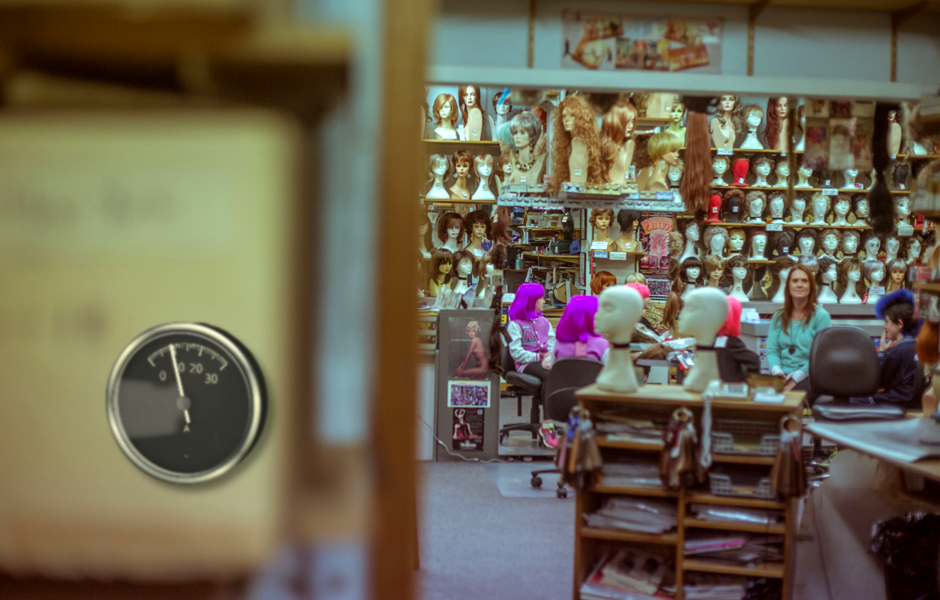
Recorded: **10** A
